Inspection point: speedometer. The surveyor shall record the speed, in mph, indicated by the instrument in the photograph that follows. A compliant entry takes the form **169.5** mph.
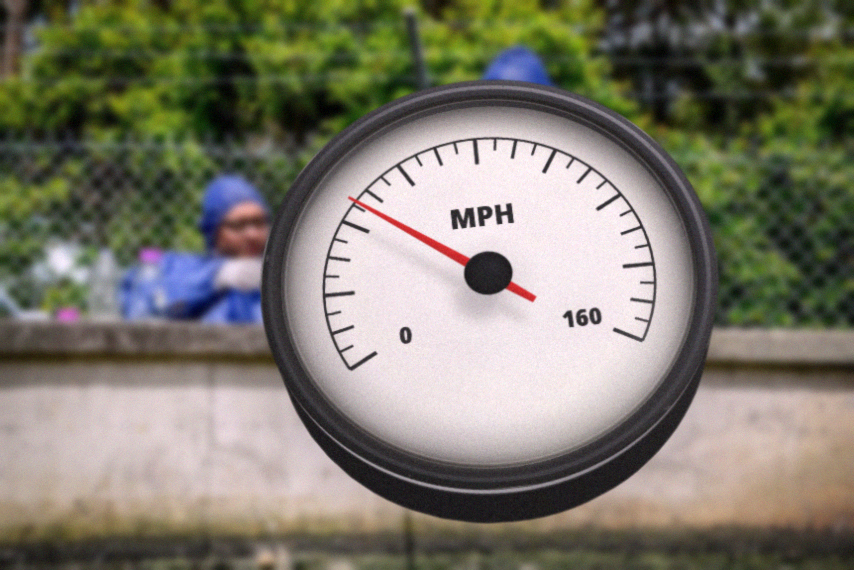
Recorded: **45** mph
